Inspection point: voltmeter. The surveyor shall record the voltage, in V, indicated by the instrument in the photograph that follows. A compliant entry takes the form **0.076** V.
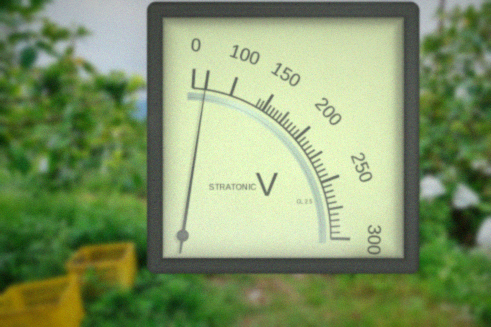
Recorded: **50** V
